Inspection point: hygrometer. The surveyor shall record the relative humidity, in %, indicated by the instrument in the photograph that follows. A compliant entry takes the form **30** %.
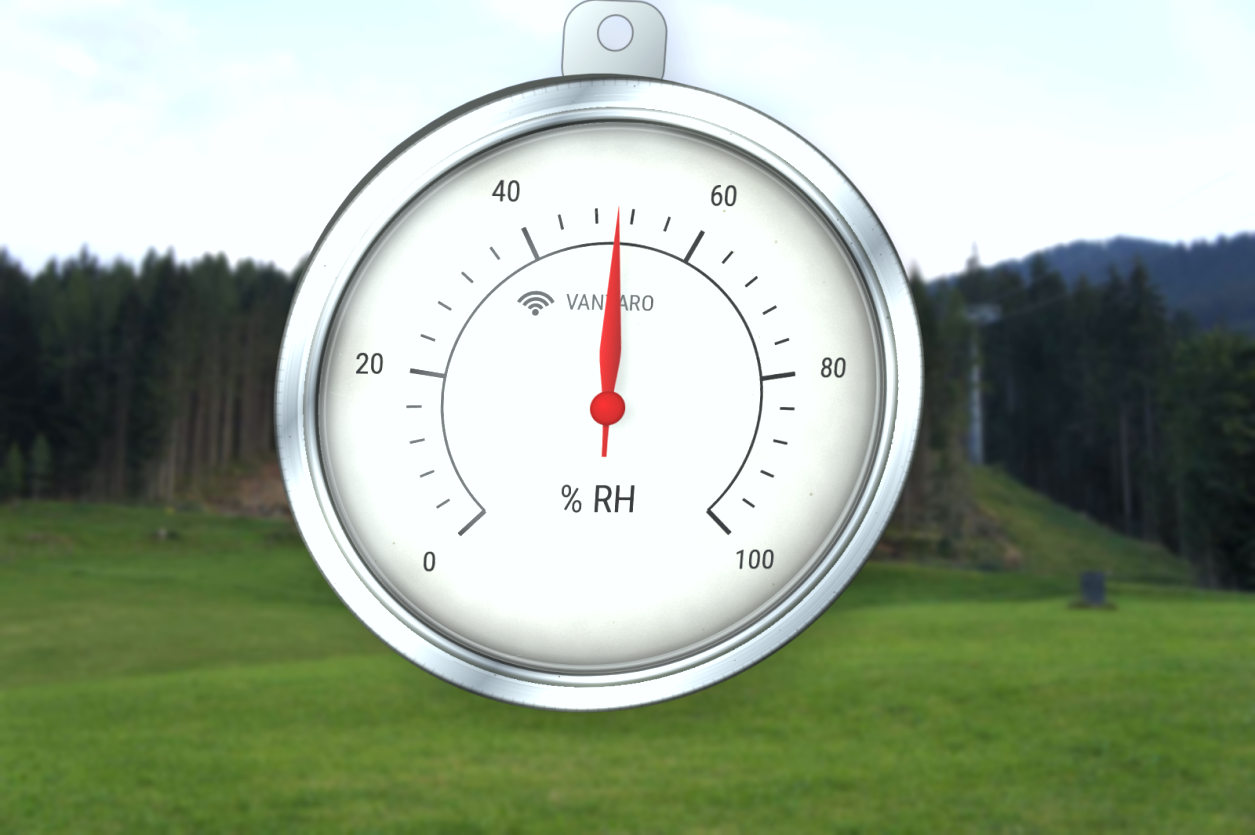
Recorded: **50** %
